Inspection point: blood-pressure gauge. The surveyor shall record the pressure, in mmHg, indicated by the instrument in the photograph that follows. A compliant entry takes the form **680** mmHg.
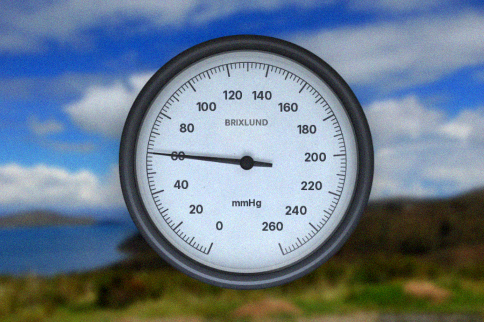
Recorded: **60** mmHg
